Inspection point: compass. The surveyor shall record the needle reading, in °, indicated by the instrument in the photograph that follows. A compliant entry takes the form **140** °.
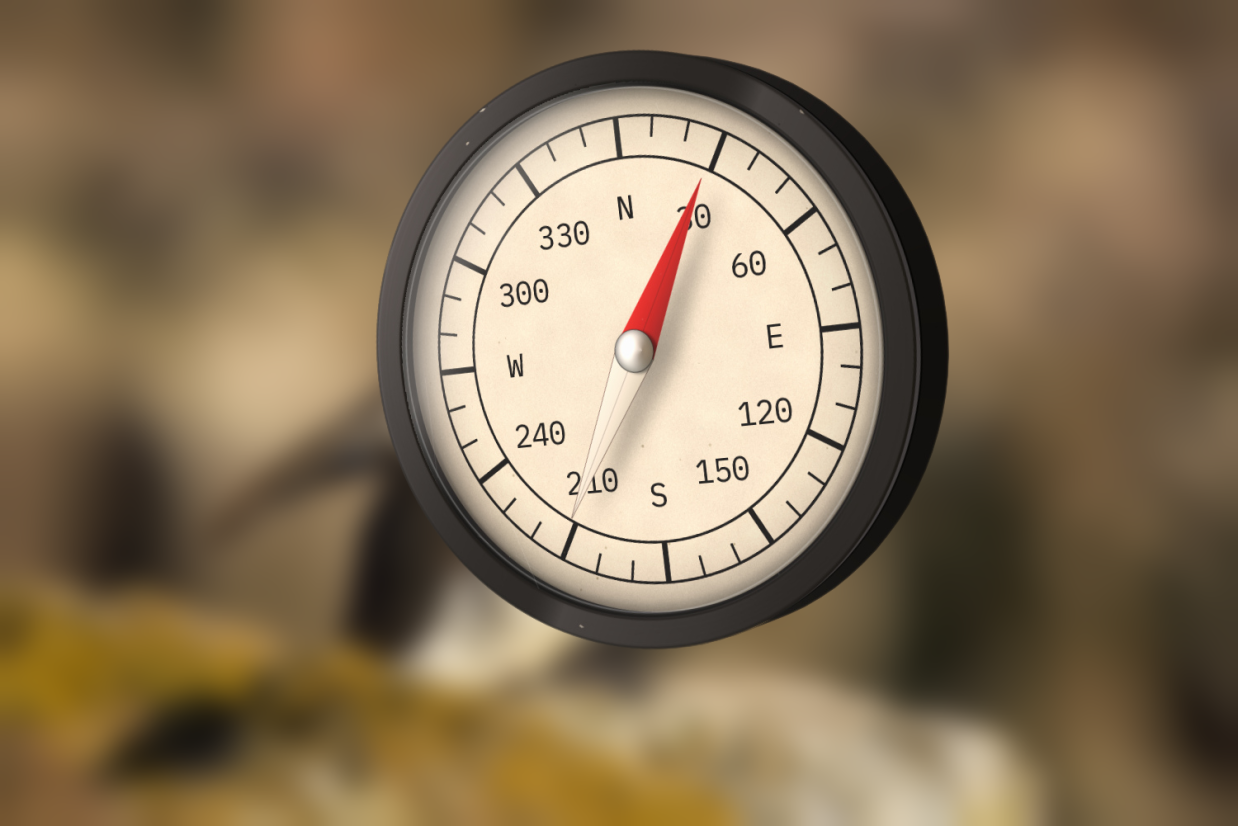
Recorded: **30** °
